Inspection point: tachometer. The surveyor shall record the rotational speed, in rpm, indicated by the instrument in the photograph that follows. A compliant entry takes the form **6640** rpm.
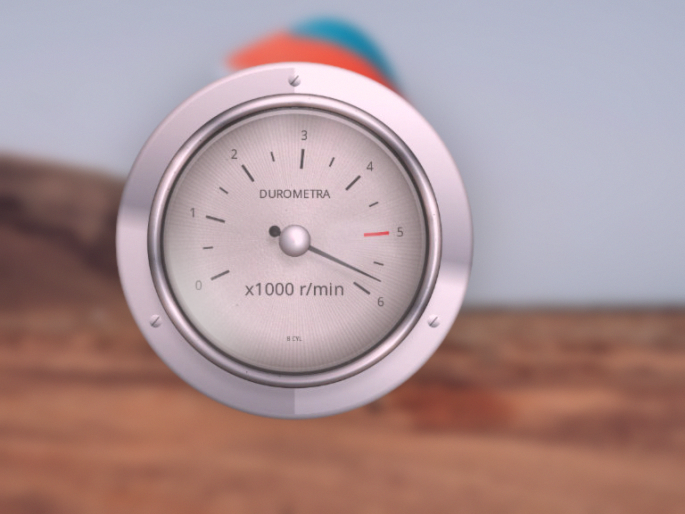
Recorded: **5750** rpm
